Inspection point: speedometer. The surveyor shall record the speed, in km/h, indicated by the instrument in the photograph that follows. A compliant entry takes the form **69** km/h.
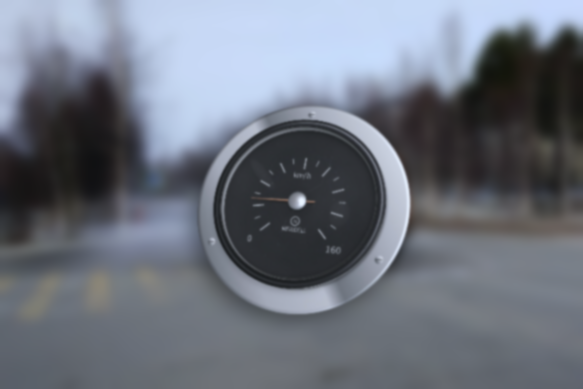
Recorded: **25** km/h
